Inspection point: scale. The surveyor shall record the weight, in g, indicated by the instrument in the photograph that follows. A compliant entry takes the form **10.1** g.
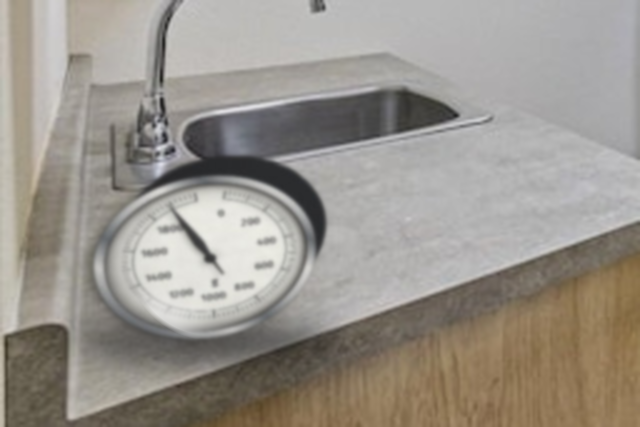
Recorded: **1900** g
